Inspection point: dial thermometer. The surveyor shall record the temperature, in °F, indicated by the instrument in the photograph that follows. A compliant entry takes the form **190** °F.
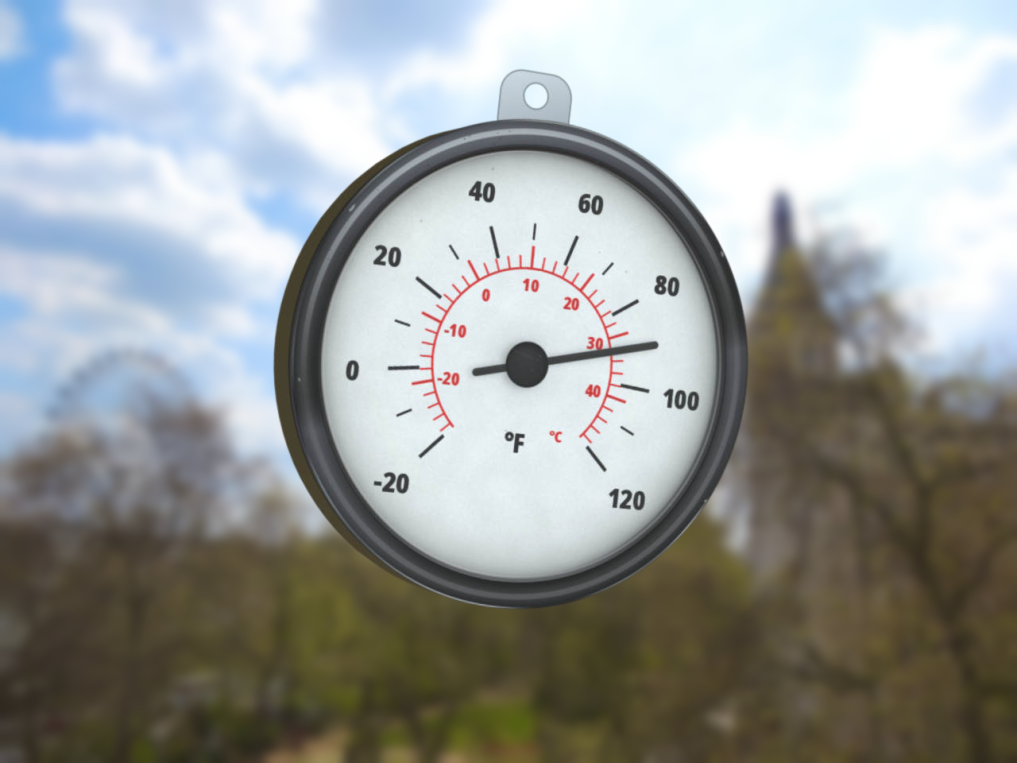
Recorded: **90** °F
